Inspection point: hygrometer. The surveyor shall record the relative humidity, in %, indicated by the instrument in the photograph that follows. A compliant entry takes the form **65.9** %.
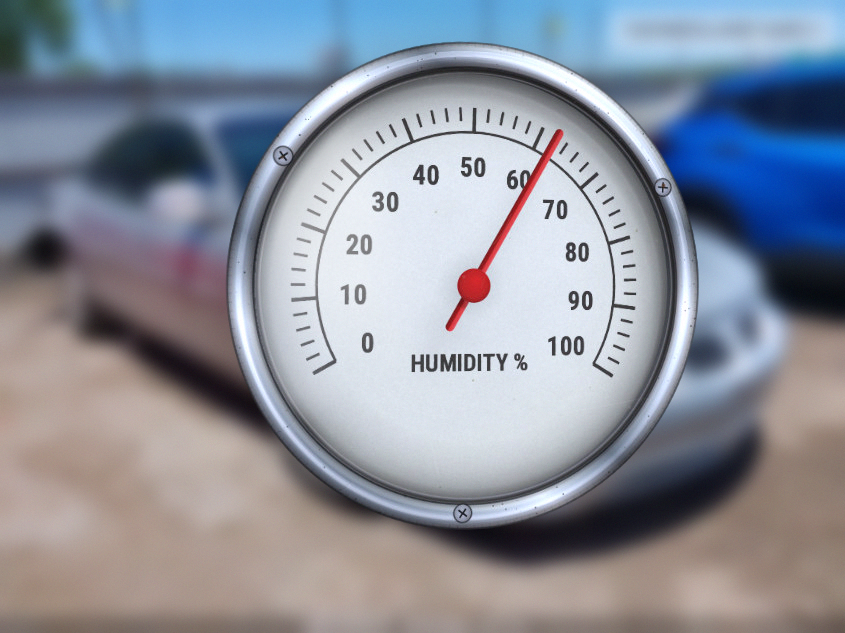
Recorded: **62** %
